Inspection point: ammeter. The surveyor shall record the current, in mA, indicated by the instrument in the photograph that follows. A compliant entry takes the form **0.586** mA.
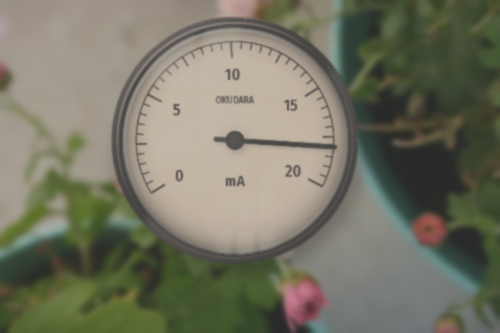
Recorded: **18** mA
